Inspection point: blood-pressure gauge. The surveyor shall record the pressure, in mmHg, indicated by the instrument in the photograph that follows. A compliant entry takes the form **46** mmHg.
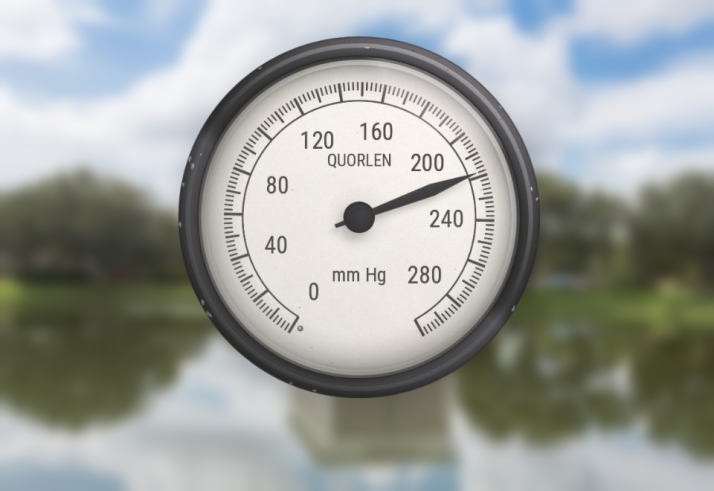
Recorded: **218** mmHg
